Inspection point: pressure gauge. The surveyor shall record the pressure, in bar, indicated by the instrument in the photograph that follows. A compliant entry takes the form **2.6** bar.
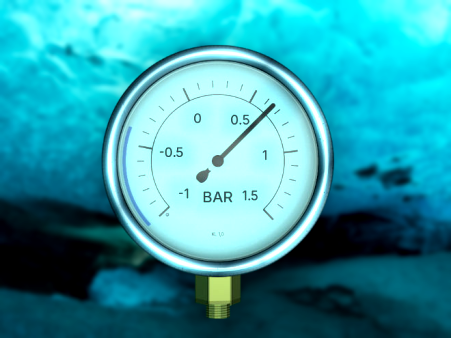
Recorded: **0.65** bar
